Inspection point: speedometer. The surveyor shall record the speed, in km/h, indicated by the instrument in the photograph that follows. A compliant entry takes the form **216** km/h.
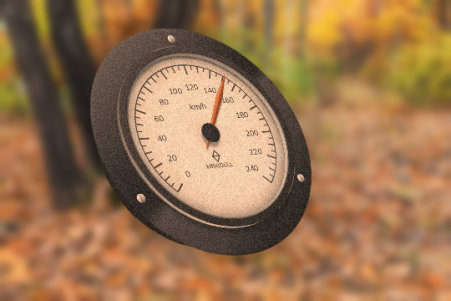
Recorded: **150** km/h
